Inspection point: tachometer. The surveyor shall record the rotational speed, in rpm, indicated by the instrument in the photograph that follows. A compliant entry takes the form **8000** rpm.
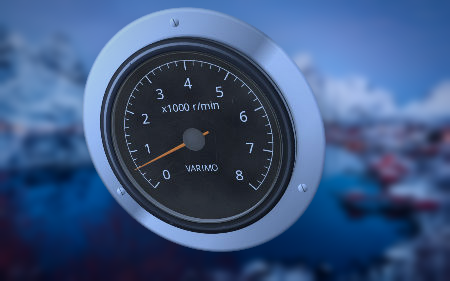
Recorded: **600** rpm
